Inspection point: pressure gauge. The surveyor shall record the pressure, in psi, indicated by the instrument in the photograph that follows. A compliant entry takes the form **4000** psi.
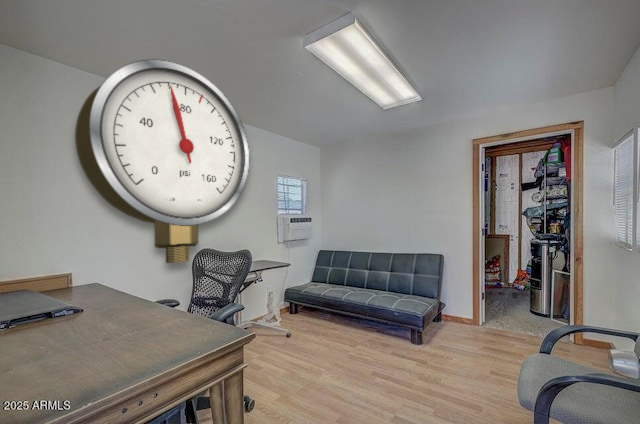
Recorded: **70** psi
